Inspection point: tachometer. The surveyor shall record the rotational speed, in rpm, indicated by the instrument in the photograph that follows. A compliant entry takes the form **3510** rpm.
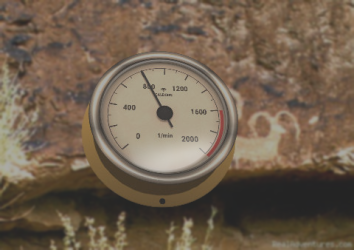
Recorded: **800** rpm
